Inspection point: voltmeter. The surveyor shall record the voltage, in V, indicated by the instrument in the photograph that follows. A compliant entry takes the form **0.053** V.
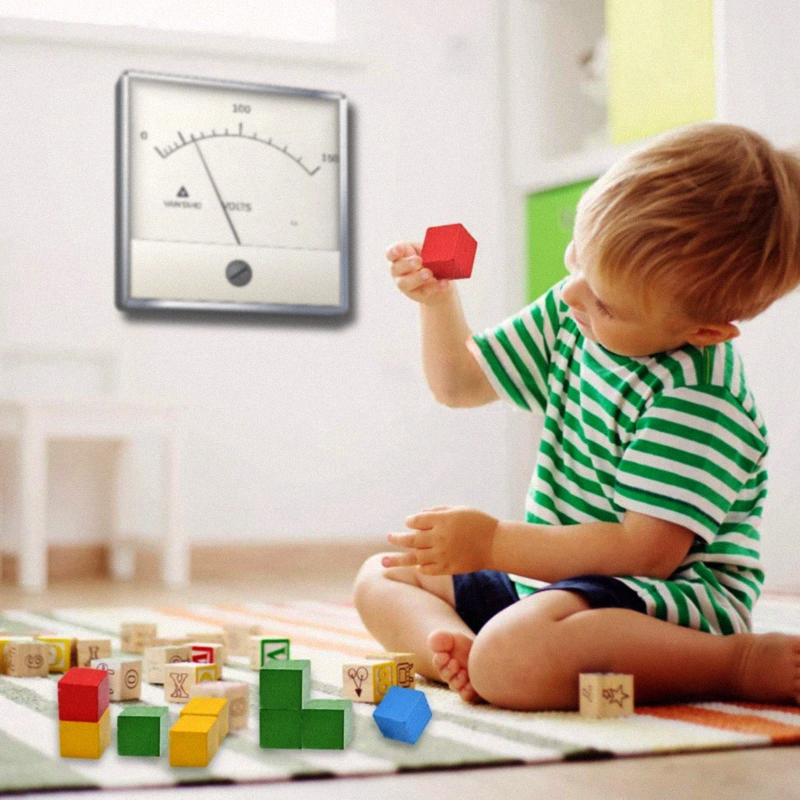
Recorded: **60** V
